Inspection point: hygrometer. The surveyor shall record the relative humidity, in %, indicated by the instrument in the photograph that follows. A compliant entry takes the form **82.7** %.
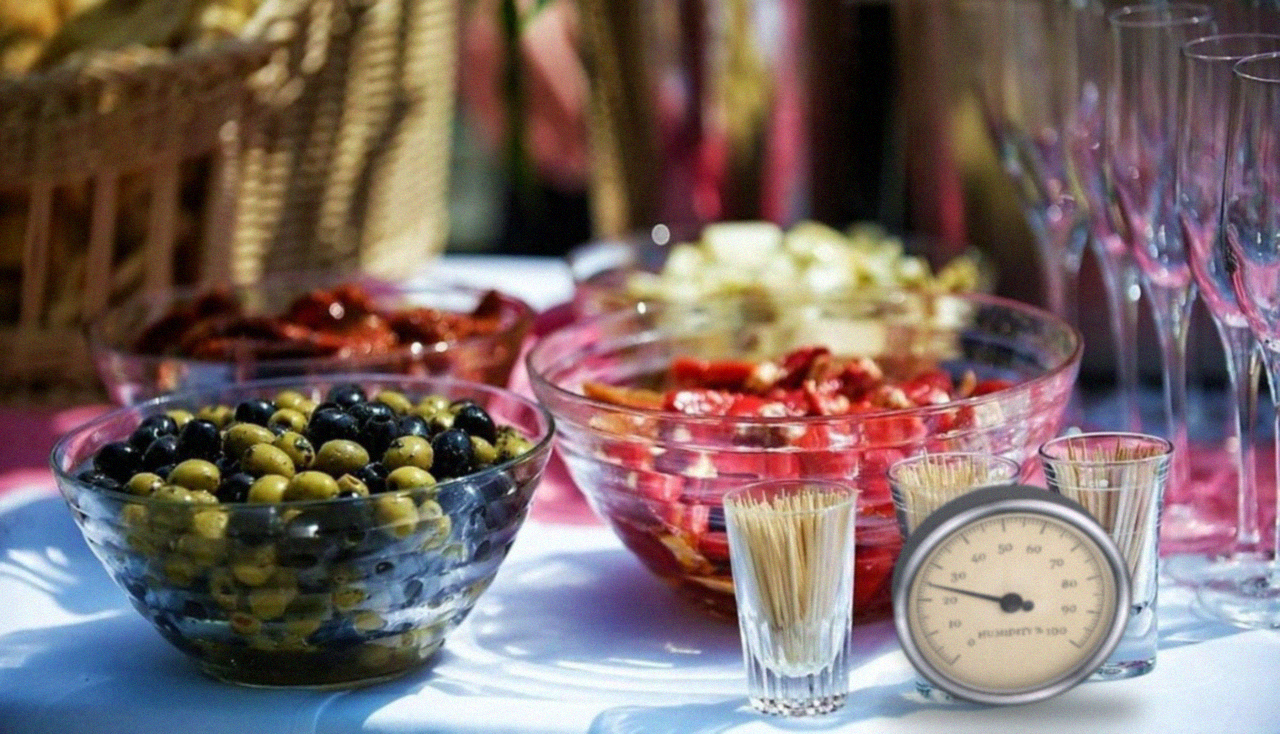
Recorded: **25** %
